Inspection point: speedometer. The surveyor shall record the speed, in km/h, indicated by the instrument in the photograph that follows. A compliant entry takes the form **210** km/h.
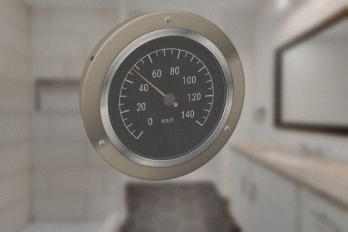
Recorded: **47.5** km/h
